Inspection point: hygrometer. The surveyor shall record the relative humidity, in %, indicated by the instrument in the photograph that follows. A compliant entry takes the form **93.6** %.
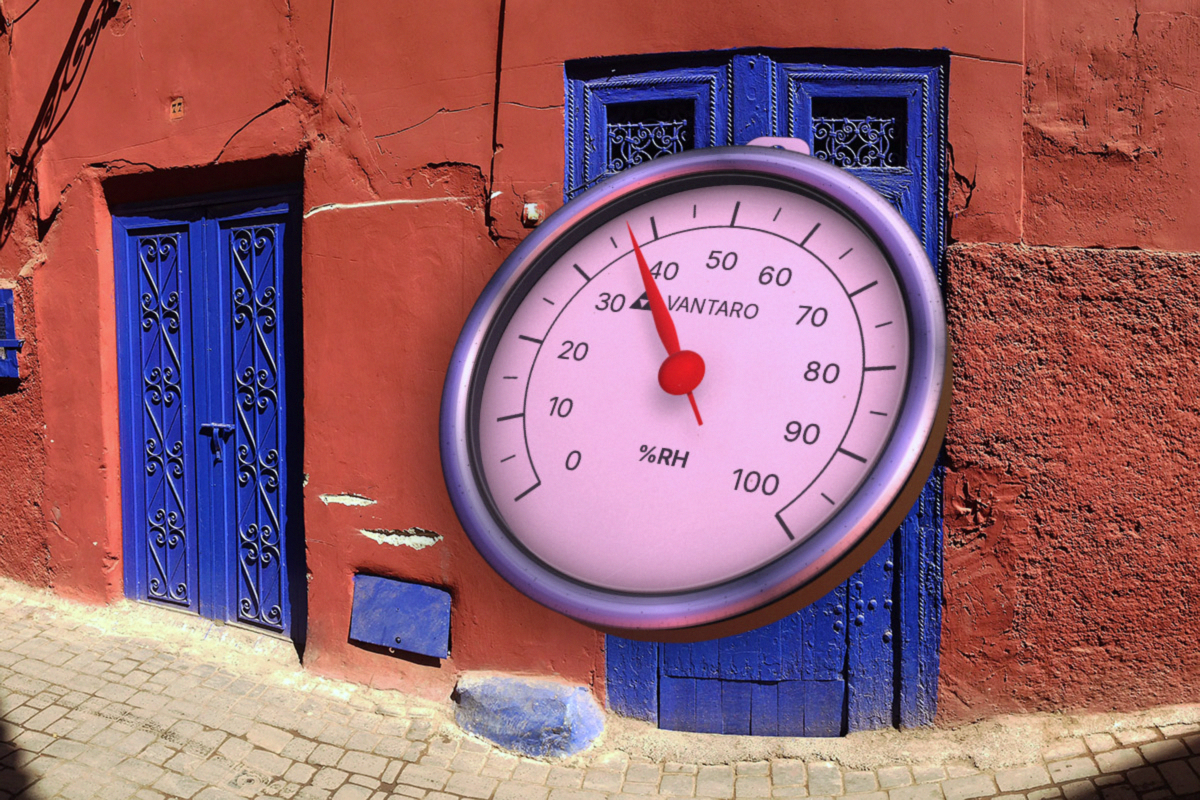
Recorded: **37.5** %
